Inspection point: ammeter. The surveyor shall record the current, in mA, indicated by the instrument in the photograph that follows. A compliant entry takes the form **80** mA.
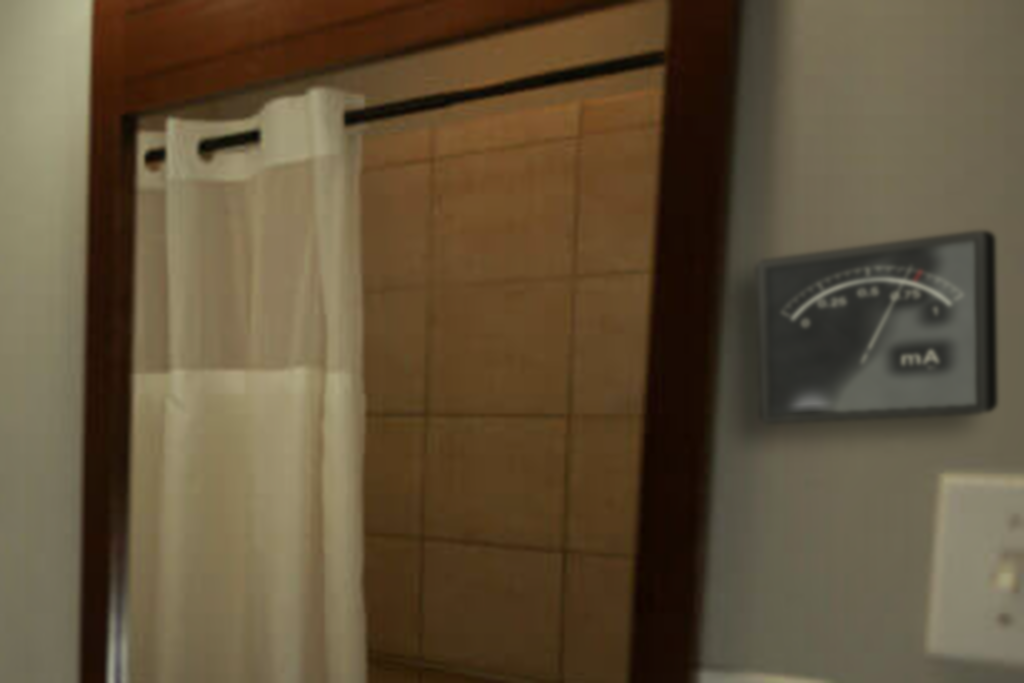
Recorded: **0.7** mA
